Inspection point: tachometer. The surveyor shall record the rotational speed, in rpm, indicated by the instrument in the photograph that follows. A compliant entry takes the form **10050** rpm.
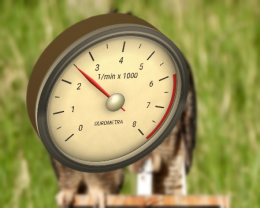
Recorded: **2500** rpm
